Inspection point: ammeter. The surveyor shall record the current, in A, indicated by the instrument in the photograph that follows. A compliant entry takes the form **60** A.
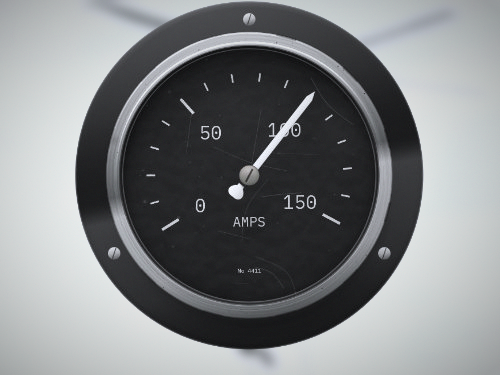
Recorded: **100** A
